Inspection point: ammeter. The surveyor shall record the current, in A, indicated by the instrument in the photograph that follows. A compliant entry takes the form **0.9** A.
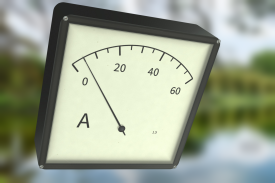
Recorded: **5** A
